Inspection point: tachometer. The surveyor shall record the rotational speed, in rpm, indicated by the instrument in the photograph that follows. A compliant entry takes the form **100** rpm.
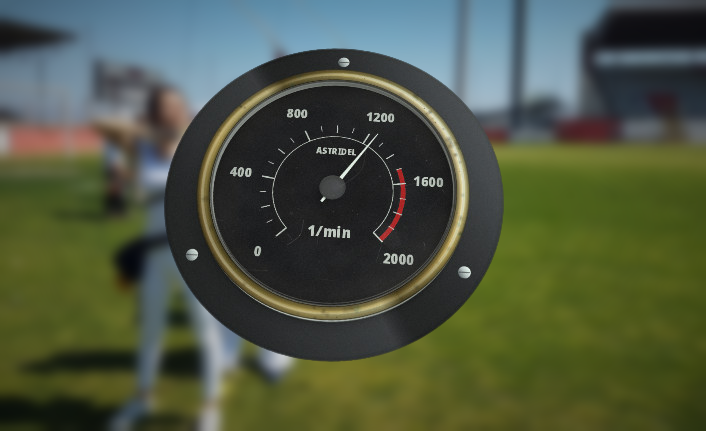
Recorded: **1250** rpm
